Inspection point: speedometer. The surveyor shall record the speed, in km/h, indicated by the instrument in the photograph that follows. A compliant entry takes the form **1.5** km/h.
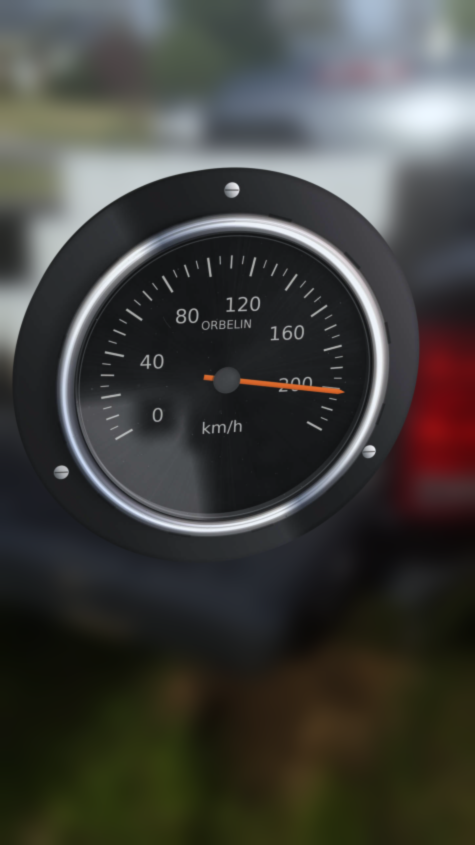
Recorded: **200** km/h
